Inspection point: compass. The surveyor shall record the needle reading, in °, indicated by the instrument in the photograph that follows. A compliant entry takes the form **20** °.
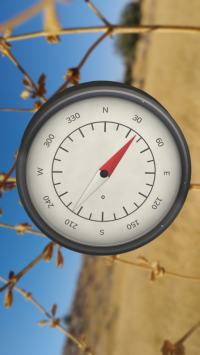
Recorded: **37.5** °
